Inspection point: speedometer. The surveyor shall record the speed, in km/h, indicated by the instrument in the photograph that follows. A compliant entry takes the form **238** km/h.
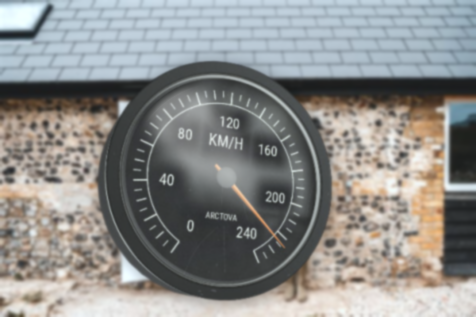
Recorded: **225** km/h
